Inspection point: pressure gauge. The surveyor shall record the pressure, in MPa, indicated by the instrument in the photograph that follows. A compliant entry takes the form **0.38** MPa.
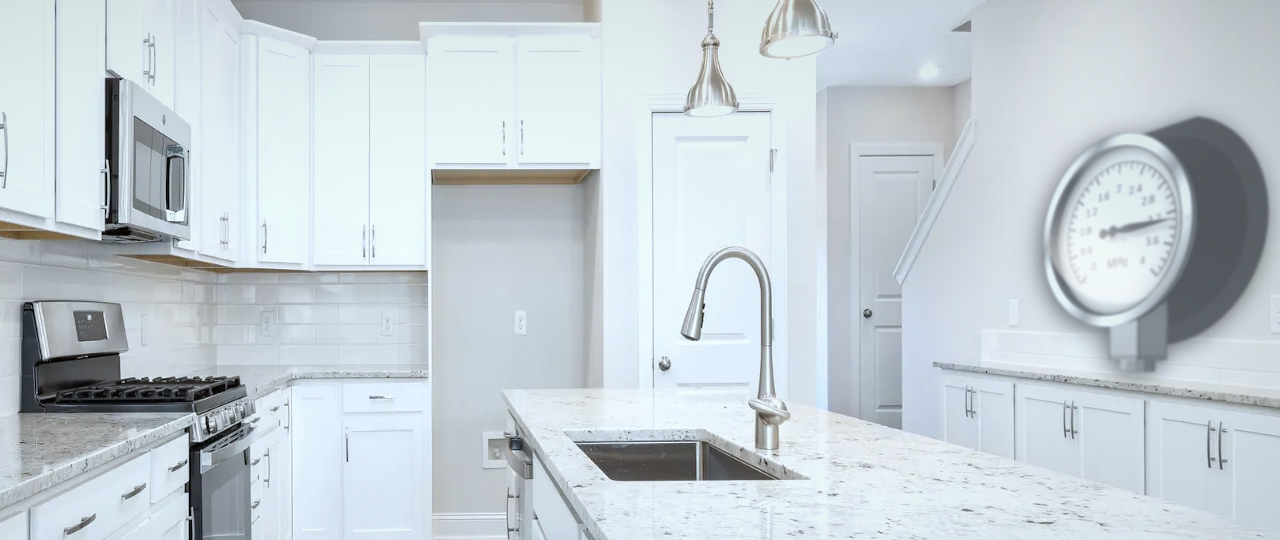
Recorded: **3.3** MPa
